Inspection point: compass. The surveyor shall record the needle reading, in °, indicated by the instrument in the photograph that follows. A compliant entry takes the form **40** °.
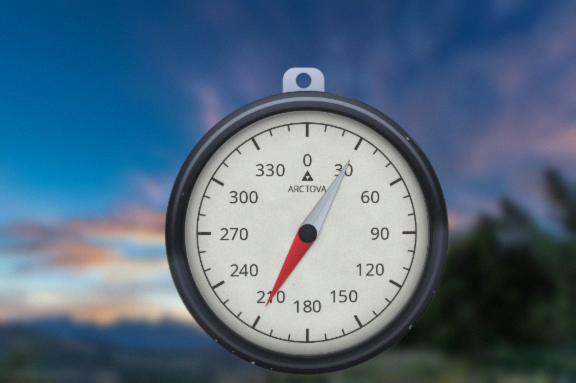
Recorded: **210** °
